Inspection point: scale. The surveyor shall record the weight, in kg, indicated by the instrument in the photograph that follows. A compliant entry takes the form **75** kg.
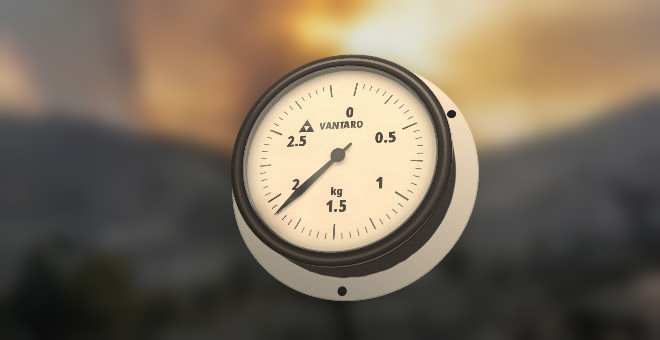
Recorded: **1.9** kg
